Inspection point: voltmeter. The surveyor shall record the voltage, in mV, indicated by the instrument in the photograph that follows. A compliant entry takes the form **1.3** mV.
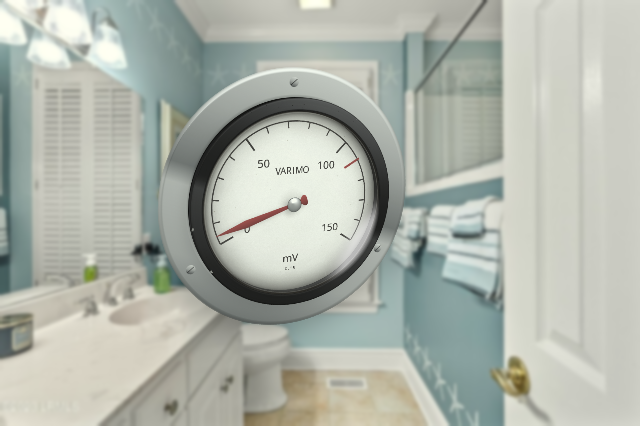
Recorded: **5** mV
